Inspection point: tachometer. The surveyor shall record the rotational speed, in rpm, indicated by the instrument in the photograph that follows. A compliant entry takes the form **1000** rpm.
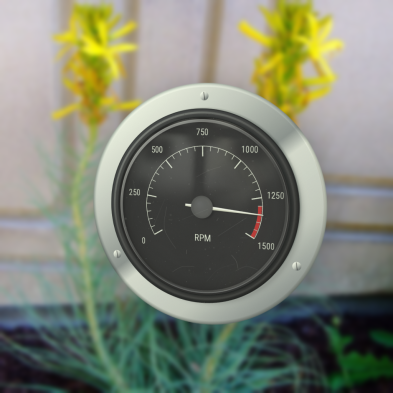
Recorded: **1350** rpm
